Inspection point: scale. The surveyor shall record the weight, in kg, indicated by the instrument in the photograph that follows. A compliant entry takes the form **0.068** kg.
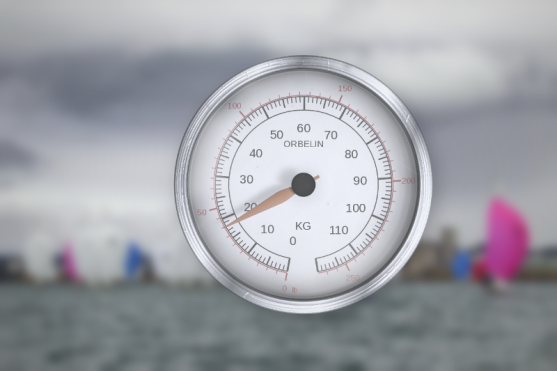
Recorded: **18** kg
